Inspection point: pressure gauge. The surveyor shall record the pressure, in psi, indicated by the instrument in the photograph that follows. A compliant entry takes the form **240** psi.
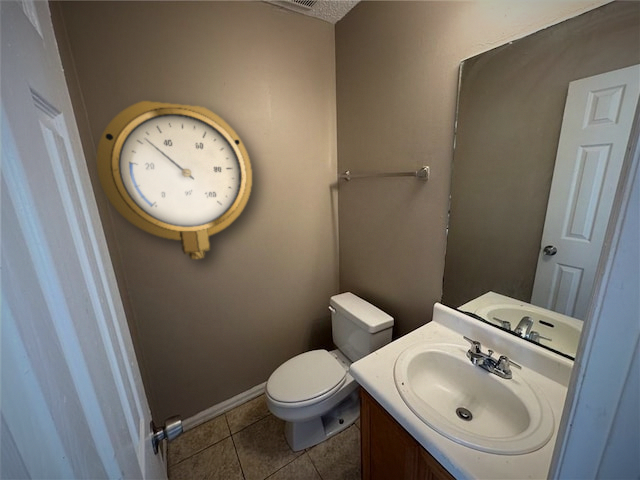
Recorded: **32.5** psi
